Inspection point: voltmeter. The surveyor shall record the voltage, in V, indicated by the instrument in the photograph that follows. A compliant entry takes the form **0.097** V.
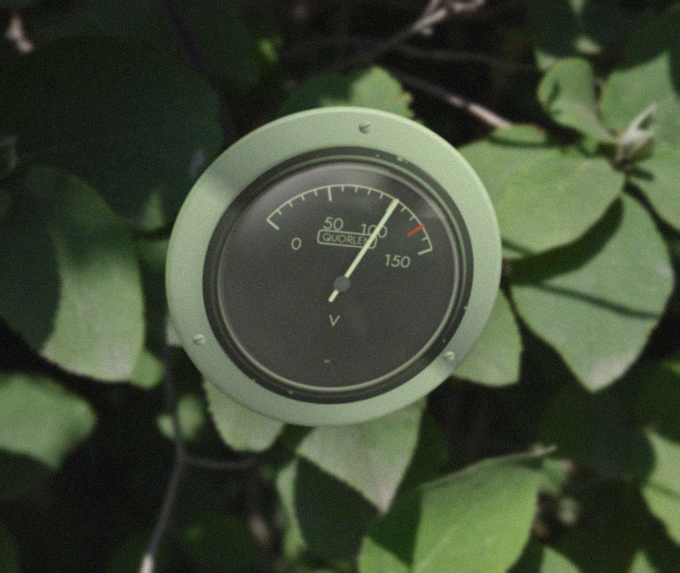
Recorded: **100** V
